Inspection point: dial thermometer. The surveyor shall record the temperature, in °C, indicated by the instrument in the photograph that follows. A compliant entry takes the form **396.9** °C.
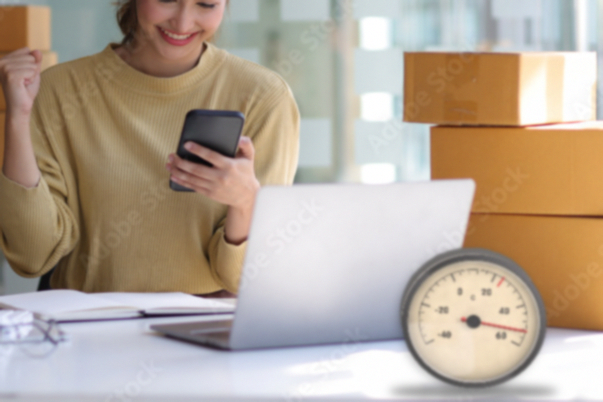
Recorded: **52** °C
